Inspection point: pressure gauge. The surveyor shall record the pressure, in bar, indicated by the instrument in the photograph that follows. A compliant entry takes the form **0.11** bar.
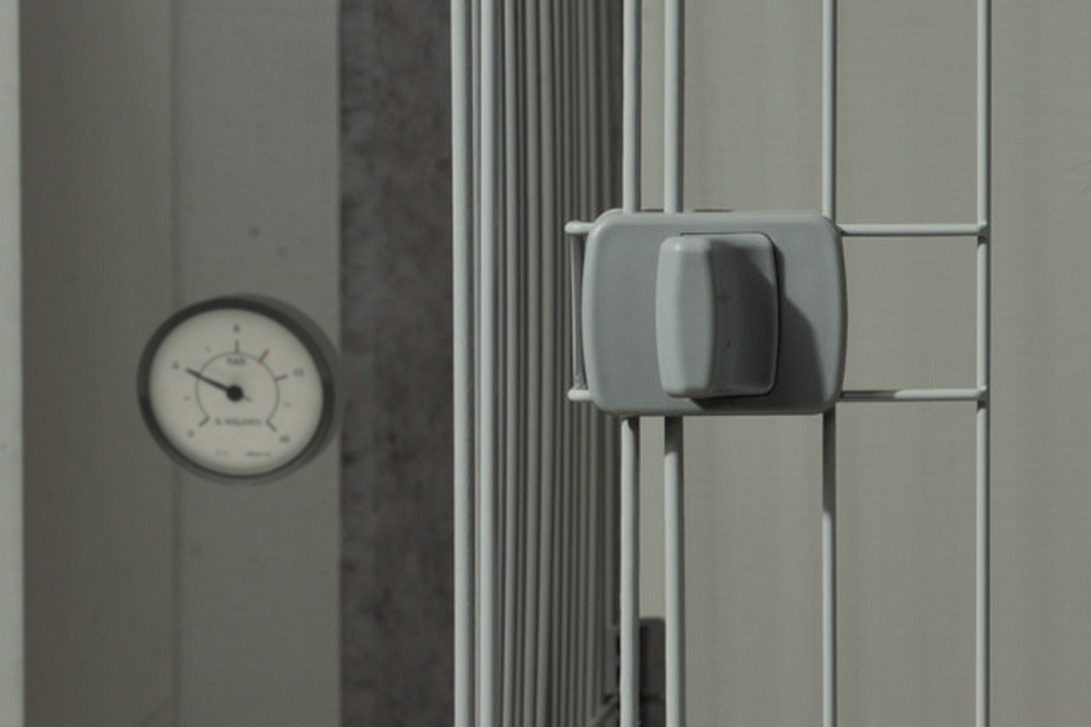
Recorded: **4** bar
